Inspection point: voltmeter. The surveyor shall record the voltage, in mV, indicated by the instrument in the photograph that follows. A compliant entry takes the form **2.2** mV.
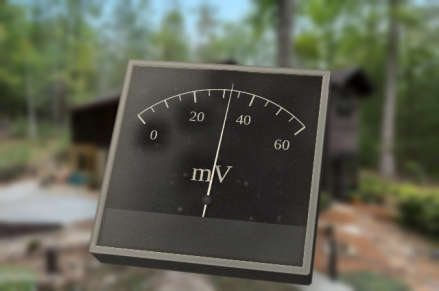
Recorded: **32.5** mV
